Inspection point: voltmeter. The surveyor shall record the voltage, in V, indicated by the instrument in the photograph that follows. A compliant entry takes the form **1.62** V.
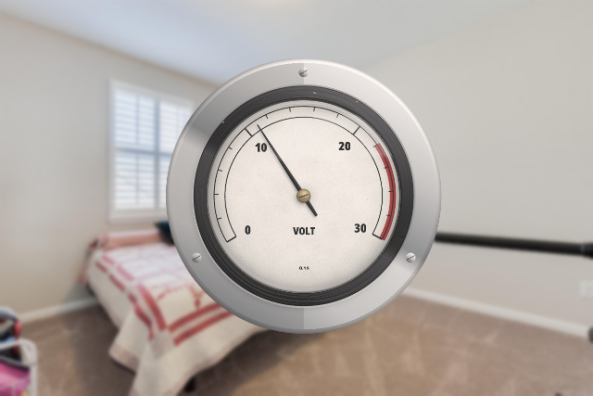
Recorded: **11** V
